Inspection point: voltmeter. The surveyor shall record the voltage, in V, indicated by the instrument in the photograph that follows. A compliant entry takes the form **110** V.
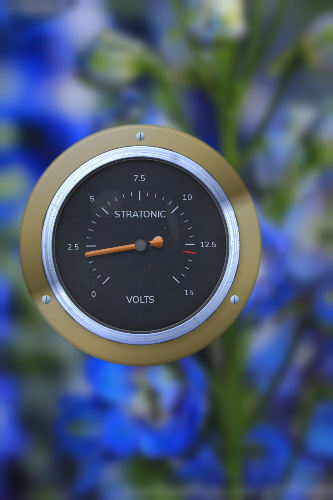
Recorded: **2** V
